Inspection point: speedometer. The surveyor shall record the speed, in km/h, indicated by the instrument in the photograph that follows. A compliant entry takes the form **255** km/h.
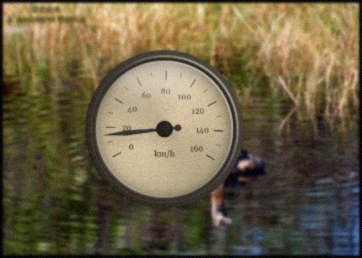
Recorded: **15** km/h
